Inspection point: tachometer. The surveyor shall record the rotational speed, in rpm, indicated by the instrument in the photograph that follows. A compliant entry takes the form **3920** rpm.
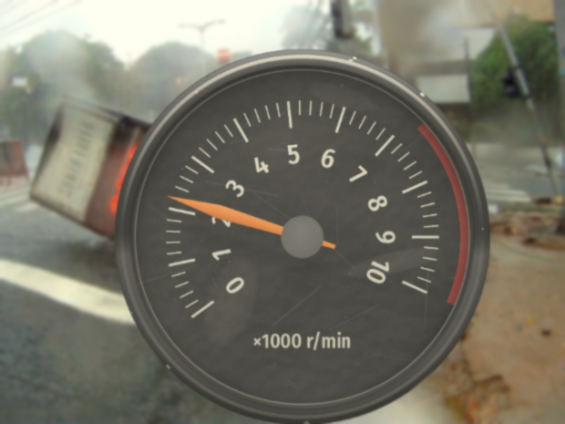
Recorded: **2200** rpm
